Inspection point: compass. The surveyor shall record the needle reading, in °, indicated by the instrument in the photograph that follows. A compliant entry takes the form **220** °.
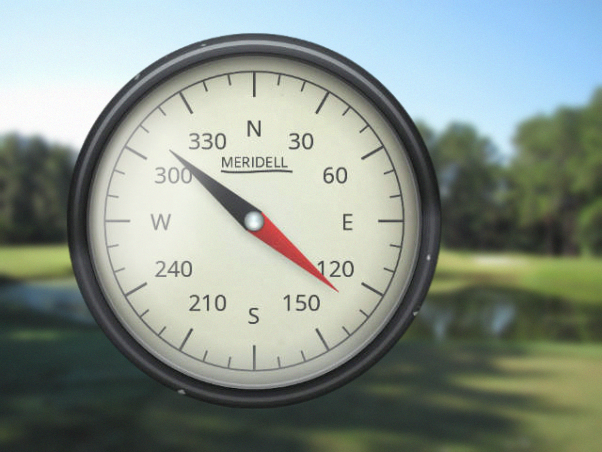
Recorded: **130** °
